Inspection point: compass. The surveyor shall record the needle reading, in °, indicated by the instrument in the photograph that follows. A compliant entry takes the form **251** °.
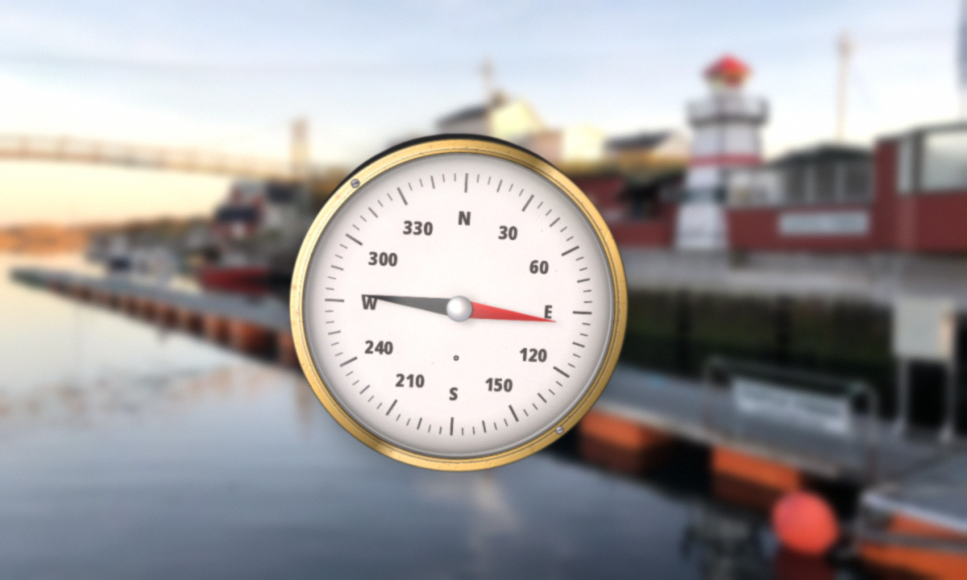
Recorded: **95** °
